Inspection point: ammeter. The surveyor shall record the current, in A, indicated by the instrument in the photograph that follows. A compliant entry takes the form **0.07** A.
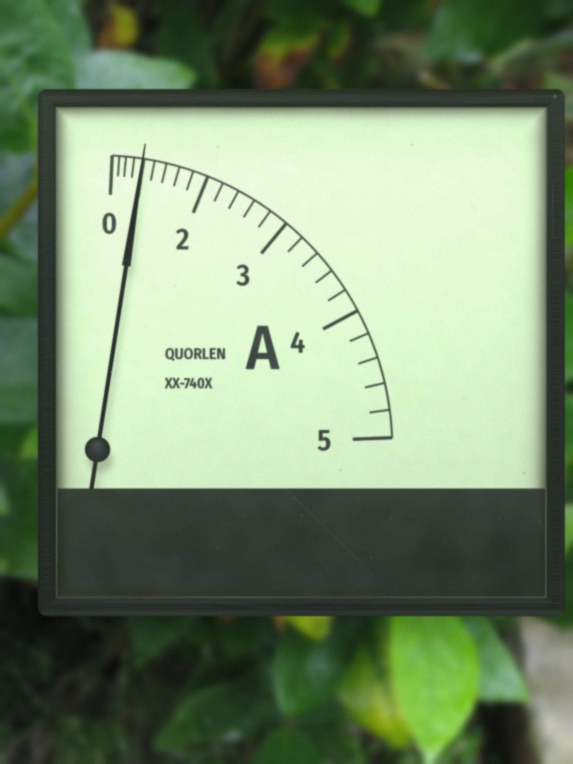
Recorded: **1** A
